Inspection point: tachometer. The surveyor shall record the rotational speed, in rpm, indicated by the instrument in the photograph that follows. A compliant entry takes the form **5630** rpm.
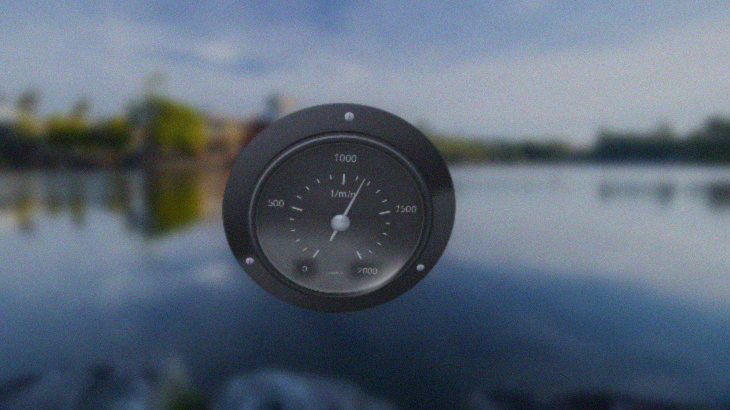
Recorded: **1150** rpm
